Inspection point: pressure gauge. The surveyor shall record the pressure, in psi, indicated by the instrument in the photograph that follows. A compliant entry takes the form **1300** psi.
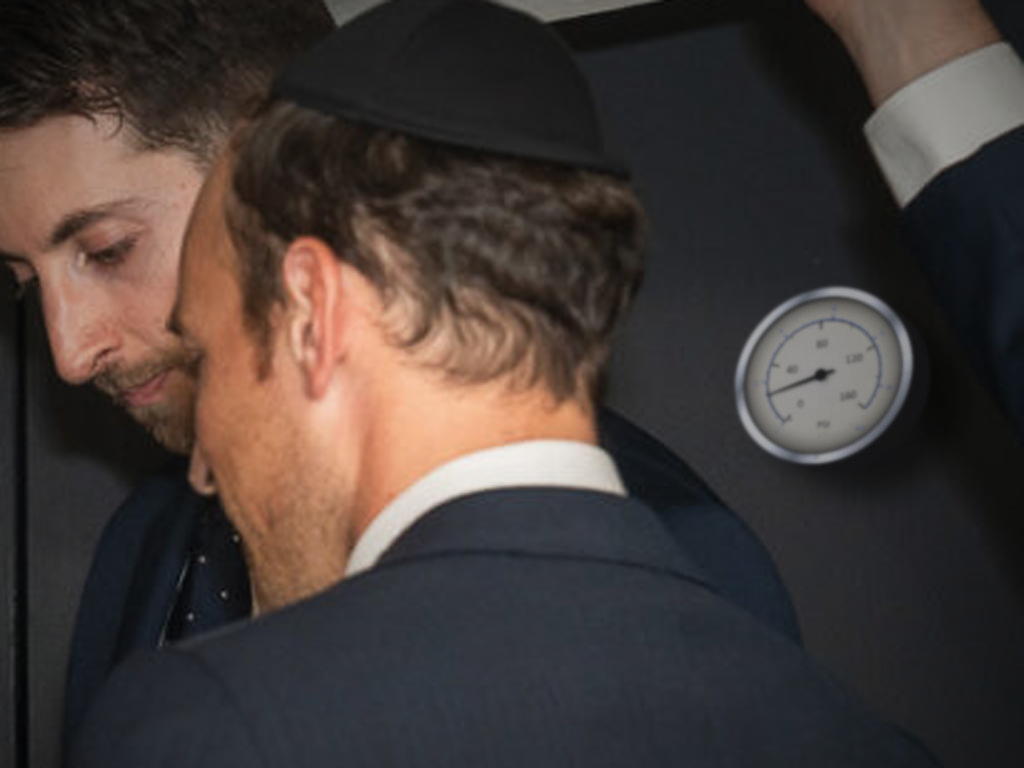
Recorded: **20** psi
